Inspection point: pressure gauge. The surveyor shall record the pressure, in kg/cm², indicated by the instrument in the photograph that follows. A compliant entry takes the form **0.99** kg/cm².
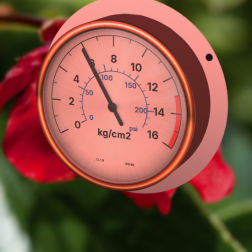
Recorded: **6** kg/cm²
